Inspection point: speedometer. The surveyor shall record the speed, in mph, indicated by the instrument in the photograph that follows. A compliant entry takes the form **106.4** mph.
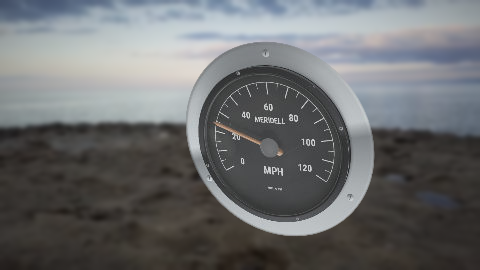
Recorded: **25** mph
